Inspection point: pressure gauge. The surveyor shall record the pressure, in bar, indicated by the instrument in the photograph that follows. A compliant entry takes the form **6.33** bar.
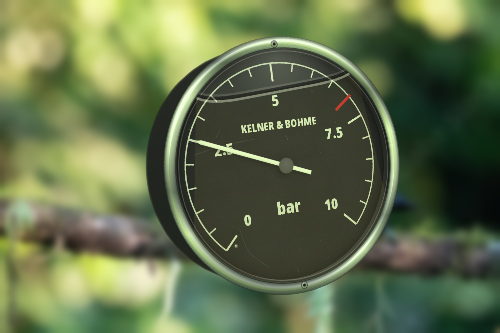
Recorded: **2.5** bar
